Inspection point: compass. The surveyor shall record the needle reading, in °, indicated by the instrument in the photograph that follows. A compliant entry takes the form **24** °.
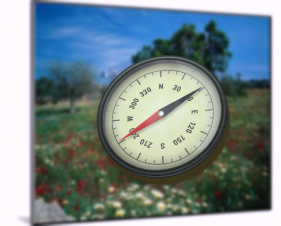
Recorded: **240** °
